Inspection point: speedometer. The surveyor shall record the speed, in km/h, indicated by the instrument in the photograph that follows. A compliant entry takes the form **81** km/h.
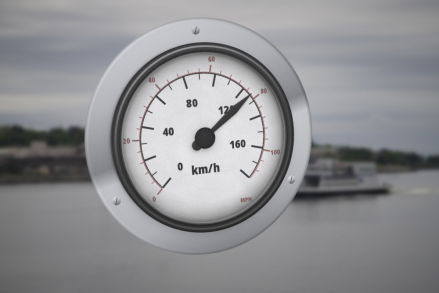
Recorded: **125** km/h
